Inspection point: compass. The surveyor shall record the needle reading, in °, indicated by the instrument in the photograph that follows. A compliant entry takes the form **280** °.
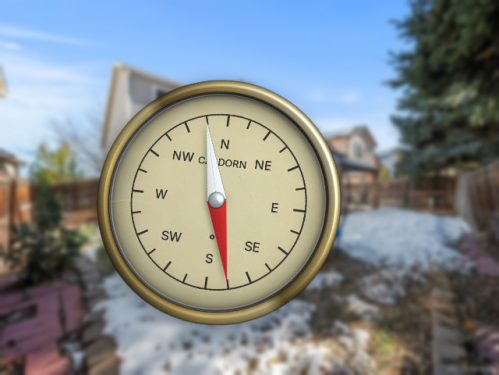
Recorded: **165** °
